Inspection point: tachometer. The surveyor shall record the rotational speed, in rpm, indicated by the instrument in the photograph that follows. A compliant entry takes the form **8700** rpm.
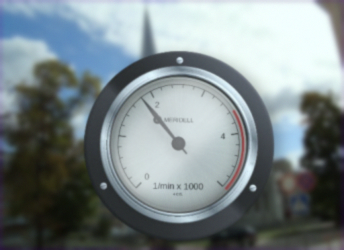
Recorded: **1800** rpm
